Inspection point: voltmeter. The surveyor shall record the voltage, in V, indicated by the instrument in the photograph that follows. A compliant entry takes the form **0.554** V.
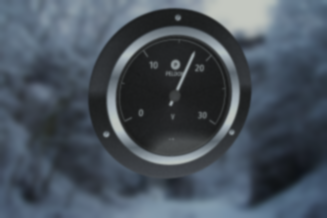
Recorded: **17.5** V
